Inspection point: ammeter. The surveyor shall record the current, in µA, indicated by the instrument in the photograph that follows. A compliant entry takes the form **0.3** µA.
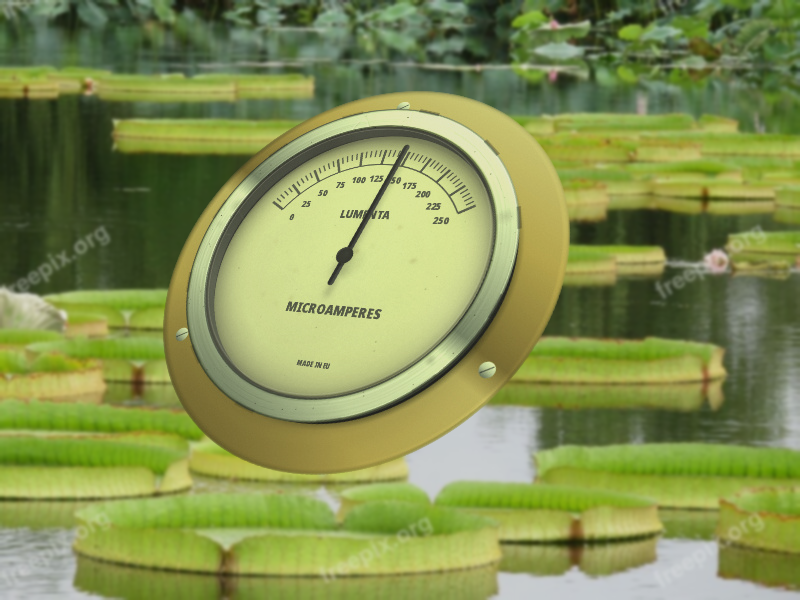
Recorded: **150** µA
